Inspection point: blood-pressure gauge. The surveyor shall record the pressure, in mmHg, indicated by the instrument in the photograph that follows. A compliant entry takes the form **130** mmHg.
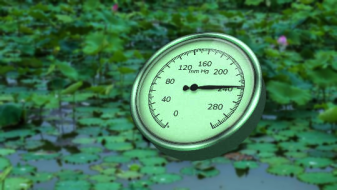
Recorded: **240** mmHg
